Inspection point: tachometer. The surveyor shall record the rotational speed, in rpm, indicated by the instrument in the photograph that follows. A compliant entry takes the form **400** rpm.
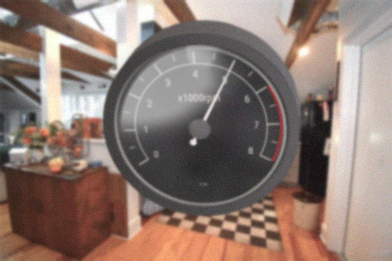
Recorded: **5000** rpm
